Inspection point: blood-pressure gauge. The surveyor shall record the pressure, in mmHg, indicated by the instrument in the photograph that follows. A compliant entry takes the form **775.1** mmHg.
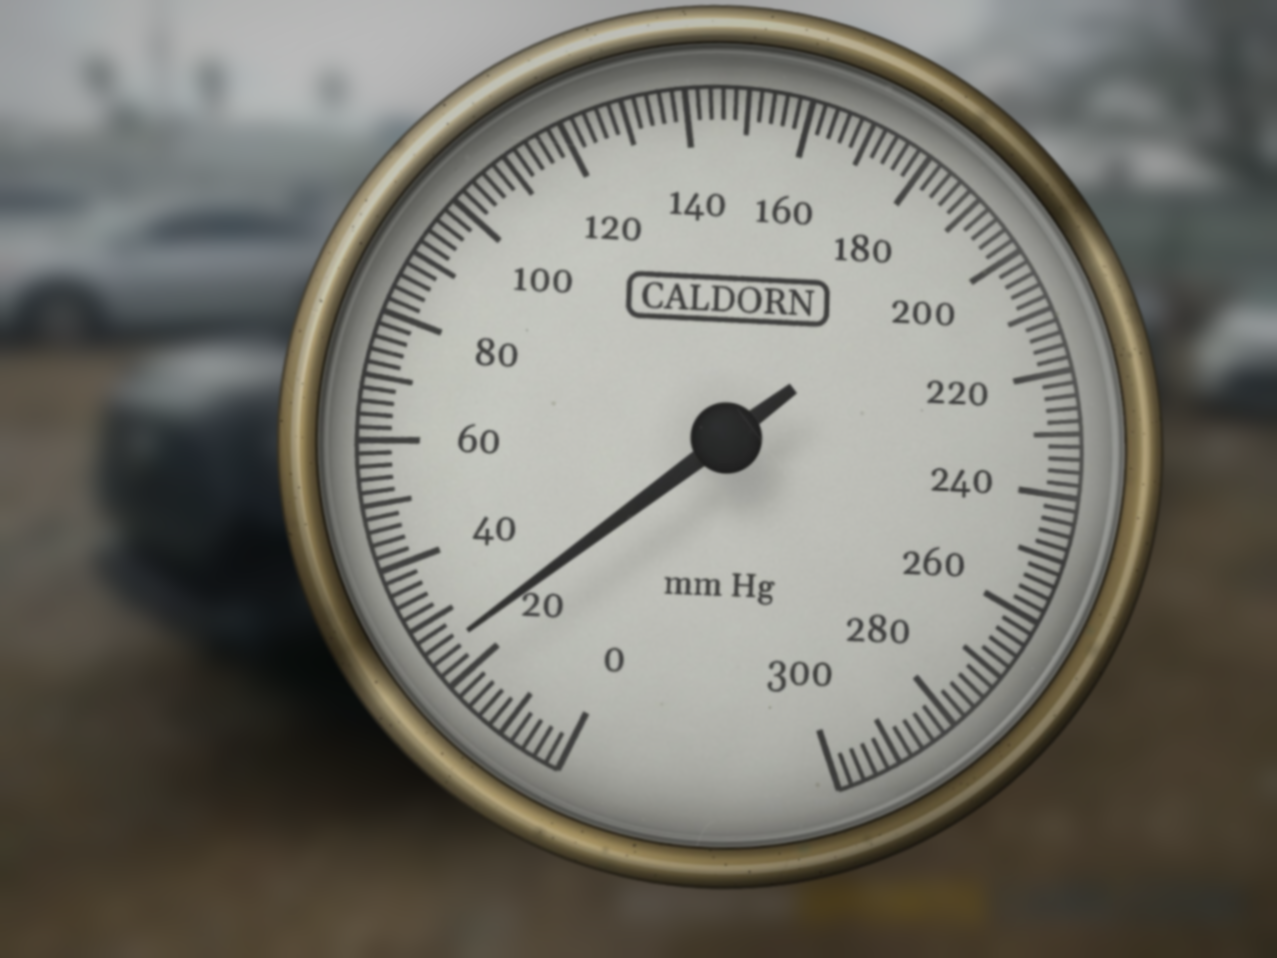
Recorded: **25** mmHg
